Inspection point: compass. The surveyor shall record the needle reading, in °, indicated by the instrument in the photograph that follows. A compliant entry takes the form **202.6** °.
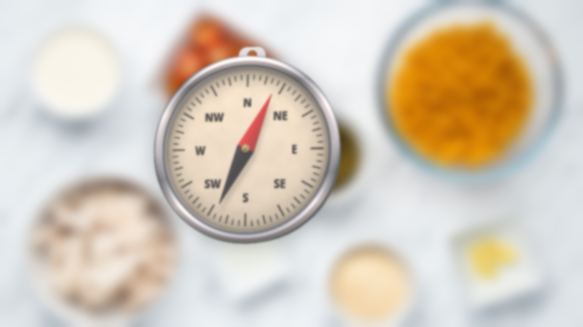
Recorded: **25** °
